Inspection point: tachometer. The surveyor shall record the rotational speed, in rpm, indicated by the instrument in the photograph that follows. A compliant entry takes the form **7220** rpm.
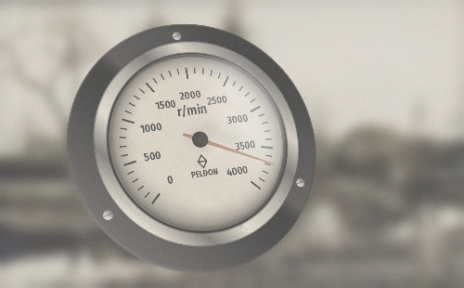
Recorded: **3700** rpm
